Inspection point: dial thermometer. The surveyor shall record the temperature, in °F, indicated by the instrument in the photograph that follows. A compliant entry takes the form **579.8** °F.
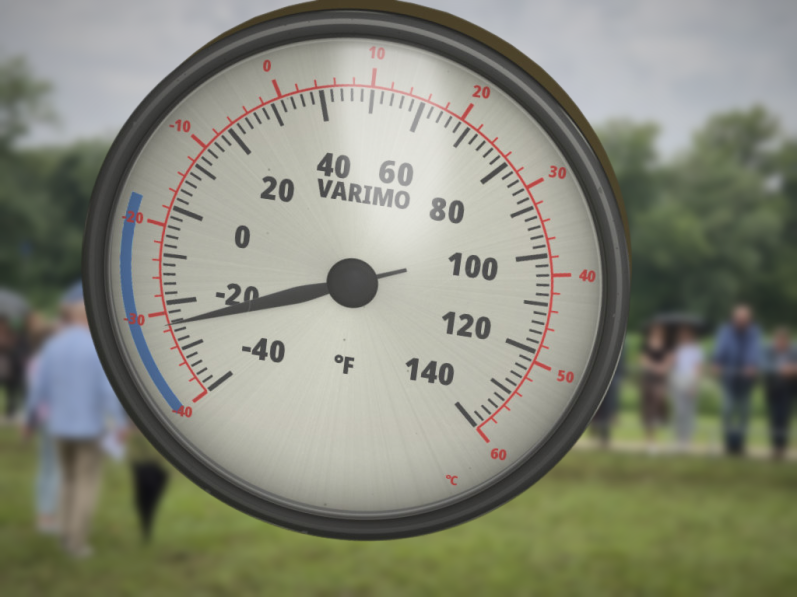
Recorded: **-24** °F
